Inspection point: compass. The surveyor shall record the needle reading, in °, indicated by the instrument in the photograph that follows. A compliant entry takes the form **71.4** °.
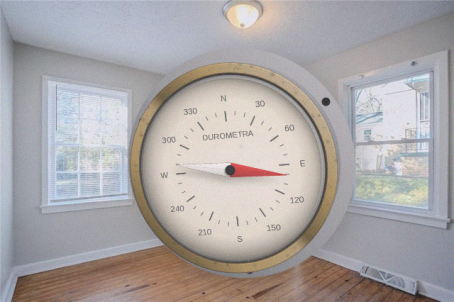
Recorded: **100** °
